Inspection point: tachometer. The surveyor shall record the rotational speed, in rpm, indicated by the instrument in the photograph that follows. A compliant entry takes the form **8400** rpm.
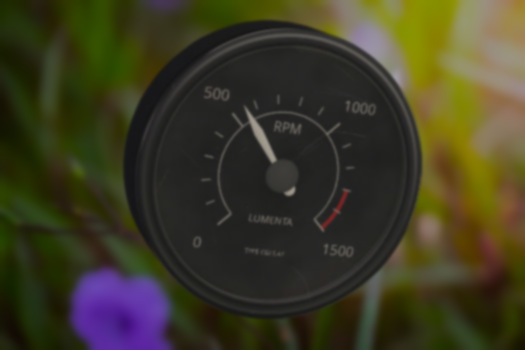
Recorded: **550** rpm
